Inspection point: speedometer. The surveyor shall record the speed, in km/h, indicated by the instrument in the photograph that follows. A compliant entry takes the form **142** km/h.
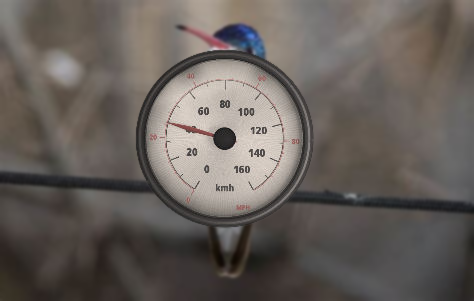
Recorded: **40** km/h
